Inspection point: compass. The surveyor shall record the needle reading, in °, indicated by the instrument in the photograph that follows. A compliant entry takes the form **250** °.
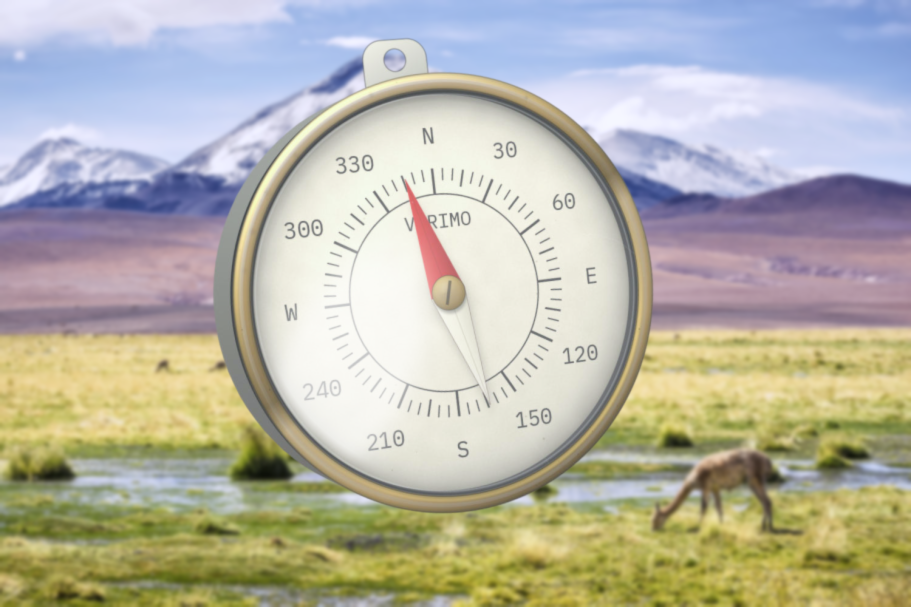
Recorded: **345** °
